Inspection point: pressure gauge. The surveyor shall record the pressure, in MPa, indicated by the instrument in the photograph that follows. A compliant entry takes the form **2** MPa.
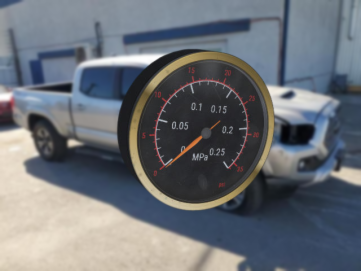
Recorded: **0** MPa
